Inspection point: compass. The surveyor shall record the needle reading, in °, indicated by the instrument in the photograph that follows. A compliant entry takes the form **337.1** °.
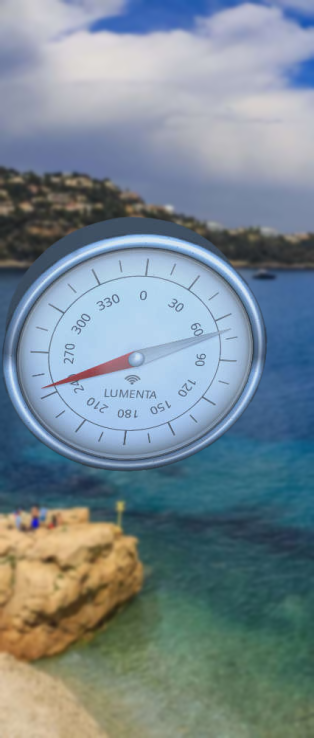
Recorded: **247.5** °
